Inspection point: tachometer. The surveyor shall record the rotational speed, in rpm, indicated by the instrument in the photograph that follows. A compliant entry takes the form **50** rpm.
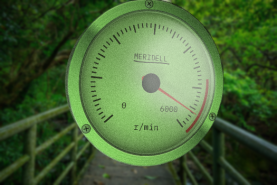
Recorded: **5600** rpm
